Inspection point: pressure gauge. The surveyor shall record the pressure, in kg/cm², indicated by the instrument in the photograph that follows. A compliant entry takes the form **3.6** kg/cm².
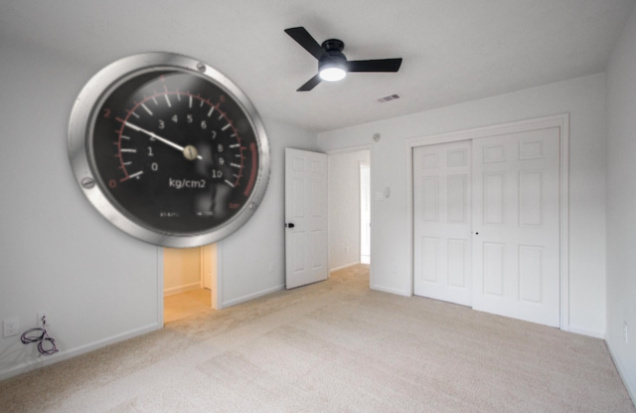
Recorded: **2** kg/cm²
